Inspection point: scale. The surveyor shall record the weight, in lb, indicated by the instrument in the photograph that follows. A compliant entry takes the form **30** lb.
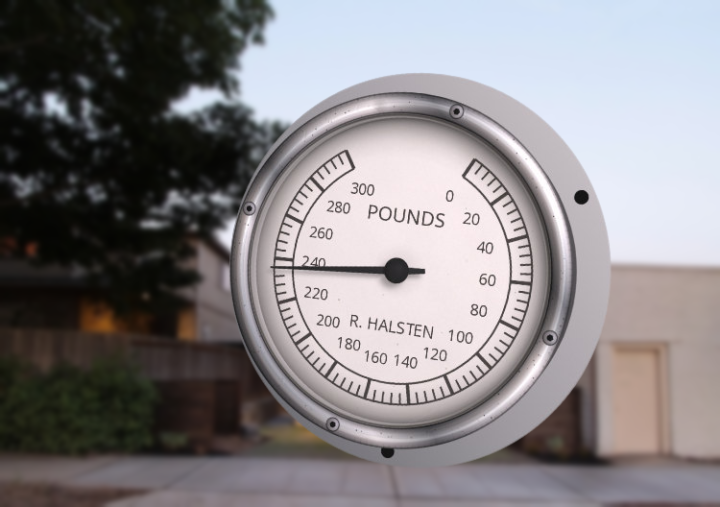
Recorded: **236** lb
